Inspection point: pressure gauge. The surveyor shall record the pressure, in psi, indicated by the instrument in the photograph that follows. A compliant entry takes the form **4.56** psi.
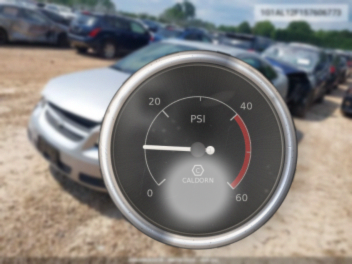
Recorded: **10** psi
